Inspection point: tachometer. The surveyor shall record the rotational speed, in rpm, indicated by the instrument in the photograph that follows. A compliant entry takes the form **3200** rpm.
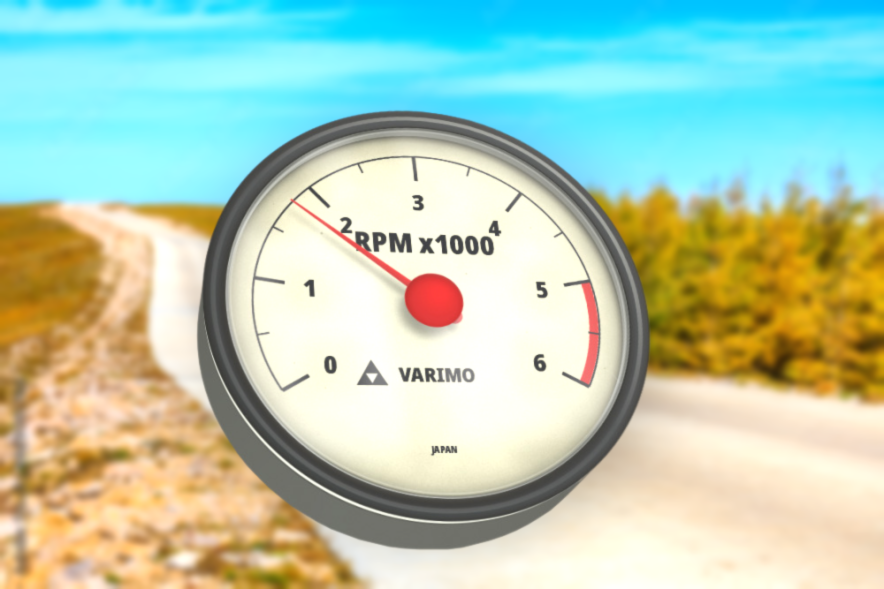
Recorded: **1750** rpm
